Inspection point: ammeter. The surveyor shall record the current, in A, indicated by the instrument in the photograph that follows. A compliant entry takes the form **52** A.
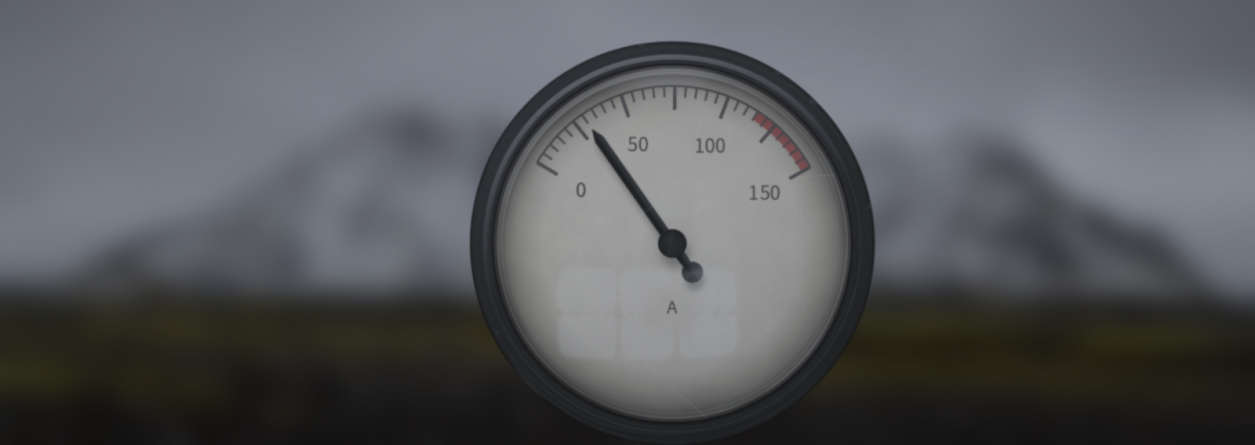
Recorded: **30** A
